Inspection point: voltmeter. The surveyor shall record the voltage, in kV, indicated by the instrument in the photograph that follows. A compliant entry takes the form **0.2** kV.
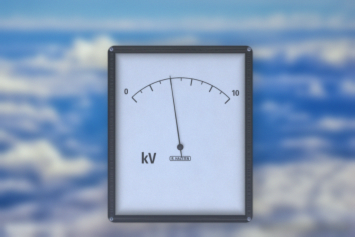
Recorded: **4** kV
